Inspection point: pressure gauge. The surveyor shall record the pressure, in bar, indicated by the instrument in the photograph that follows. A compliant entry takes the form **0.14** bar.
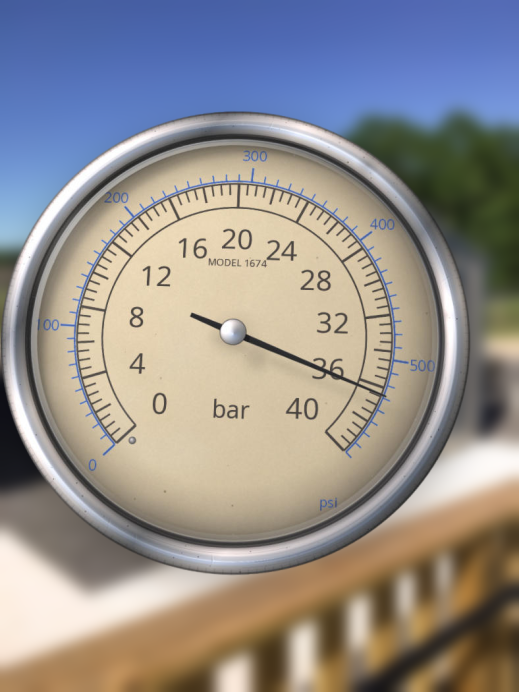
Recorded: **36.5** bar
